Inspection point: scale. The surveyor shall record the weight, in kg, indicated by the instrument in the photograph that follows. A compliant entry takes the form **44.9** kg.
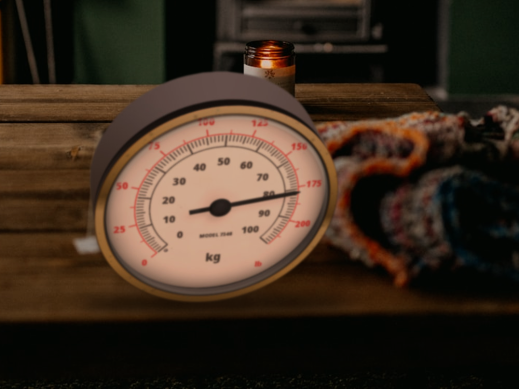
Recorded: **80** kg
